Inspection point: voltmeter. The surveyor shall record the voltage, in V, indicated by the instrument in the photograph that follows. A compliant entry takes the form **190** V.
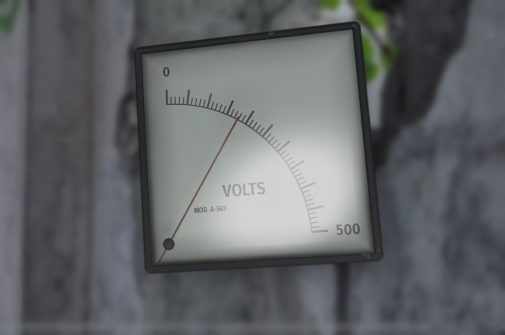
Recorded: **180** V
